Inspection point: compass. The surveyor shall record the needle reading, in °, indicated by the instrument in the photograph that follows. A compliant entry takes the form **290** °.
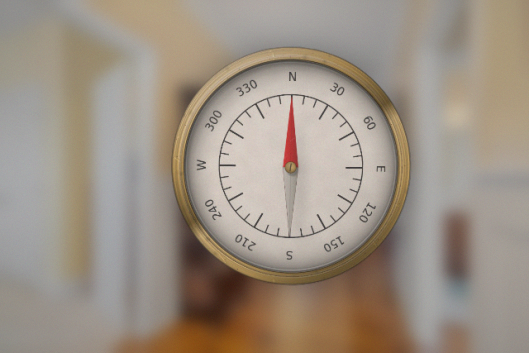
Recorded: **0** °
